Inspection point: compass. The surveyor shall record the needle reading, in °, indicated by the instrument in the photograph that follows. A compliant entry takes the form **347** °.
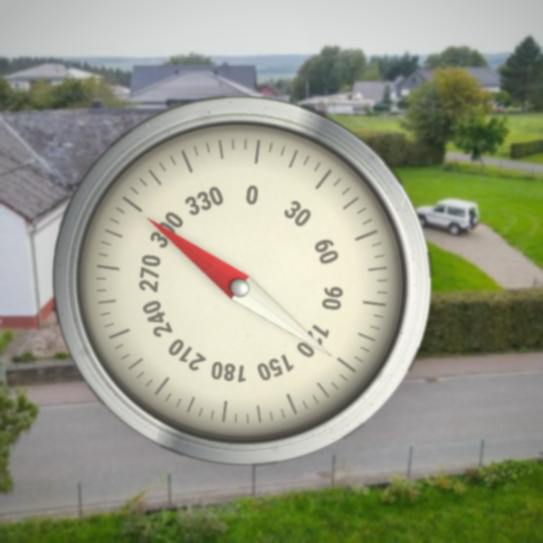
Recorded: **300** °
